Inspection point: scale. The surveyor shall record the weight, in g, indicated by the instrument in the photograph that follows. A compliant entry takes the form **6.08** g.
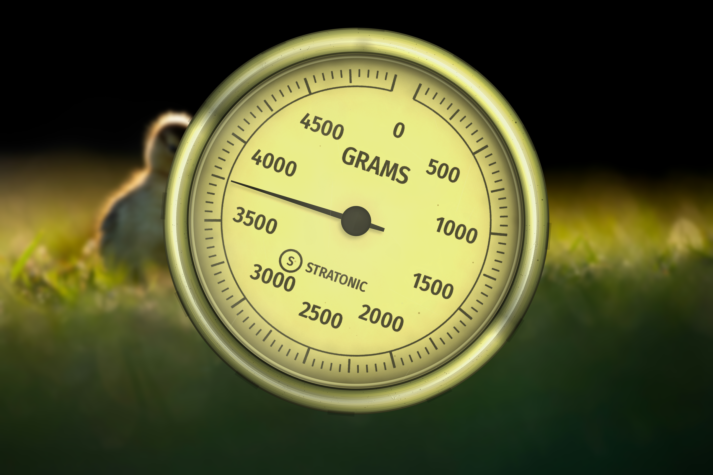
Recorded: **3750** g
